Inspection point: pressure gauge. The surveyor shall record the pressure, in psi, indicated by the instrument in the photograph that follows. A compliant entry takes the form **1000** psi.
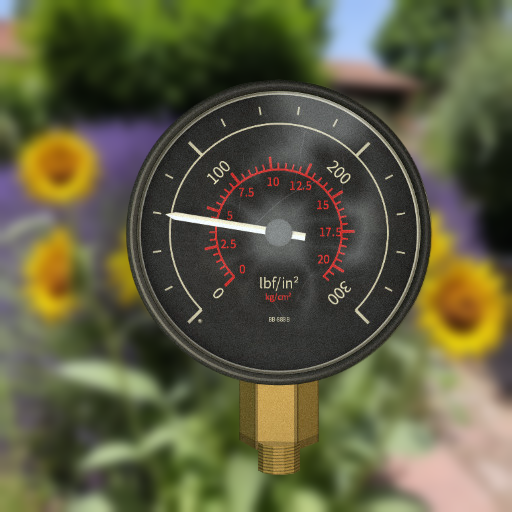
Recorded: **60** psi
